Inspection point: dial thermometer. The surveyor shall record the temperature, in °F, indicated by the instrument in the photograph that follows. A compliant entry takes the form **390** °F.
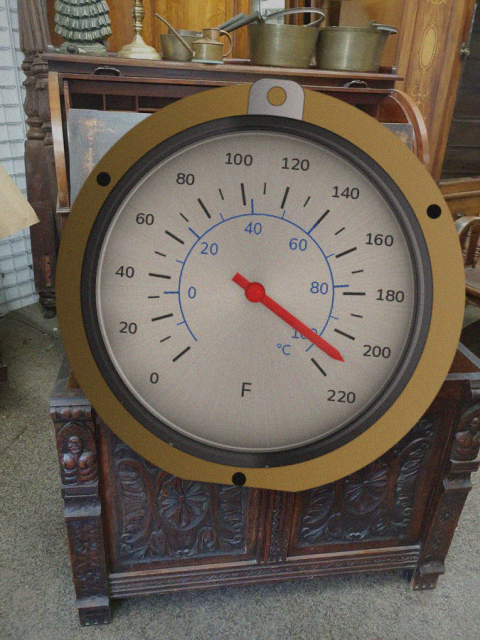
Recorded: **210** °F
